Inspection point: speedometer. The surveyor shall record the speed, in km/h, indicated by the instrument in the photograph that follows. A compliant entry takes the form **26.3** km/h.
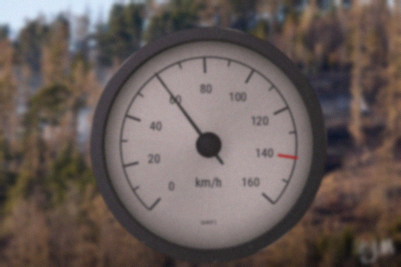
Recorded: **60** km/h
